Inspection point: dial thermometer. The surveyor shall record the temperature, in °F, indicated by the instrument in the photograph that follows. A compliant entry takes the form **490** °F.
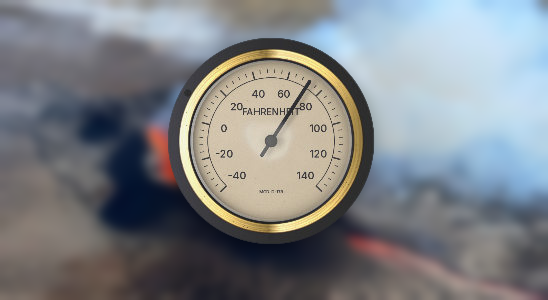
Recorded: **72** °F
